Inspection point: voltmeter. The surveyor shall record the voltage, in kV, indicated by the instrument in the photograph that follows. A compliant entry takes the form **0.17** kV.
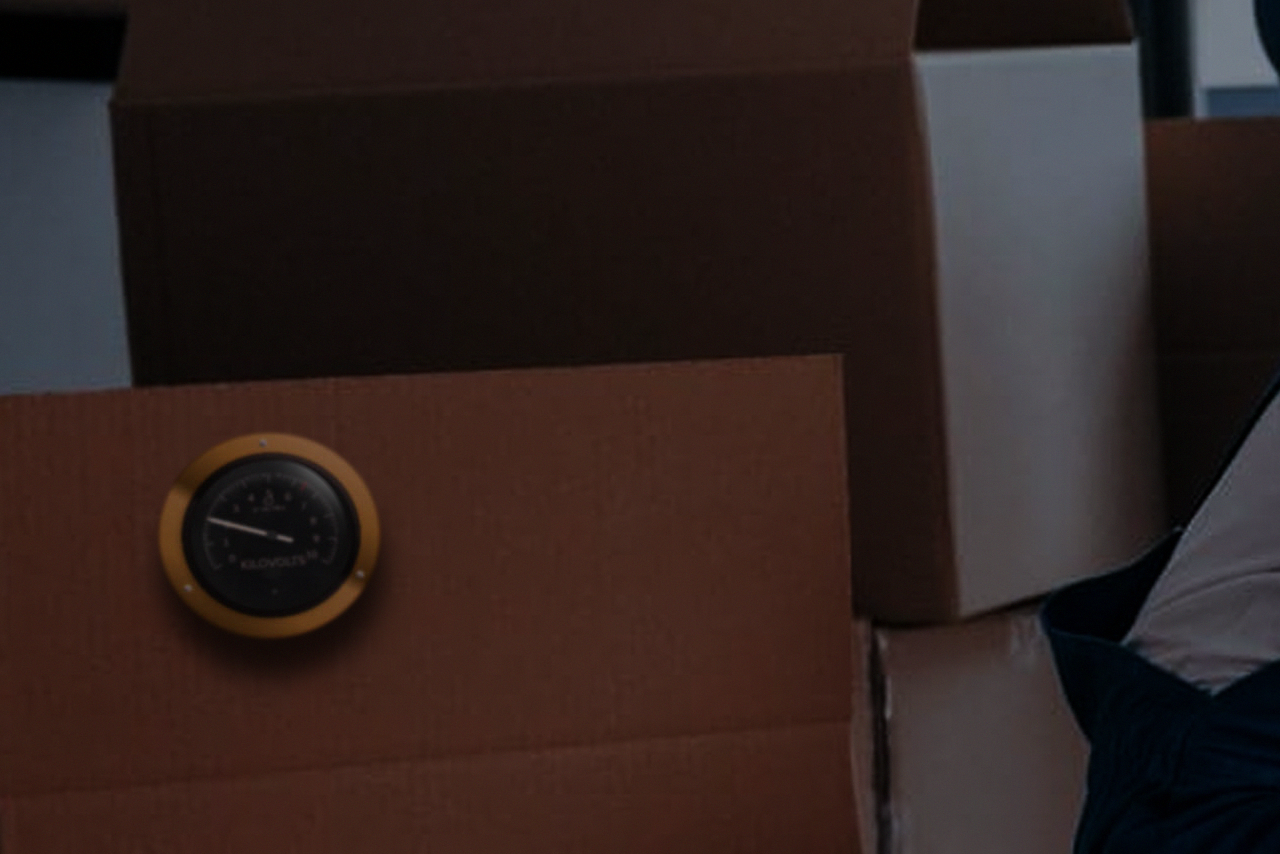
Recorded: **2** kV
